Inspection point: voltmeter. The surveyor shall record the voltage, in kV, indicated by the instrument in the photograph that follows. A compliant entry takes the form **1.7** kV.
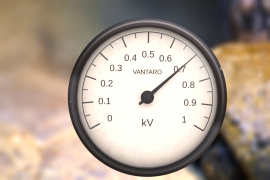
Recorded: **0.7** kV
